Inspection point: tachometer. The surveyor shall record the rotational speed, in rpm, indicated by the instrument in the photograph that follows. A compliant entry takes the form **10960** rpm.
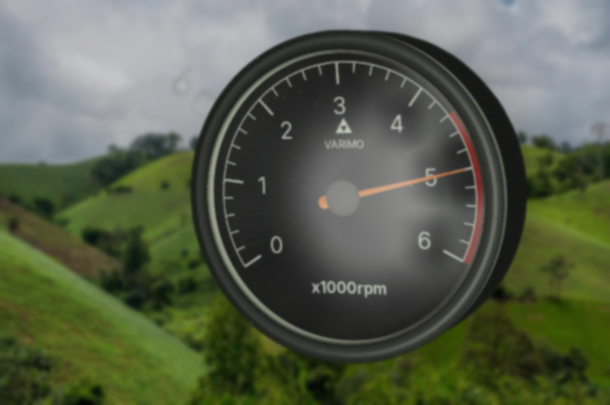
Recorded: **5000** rpm
